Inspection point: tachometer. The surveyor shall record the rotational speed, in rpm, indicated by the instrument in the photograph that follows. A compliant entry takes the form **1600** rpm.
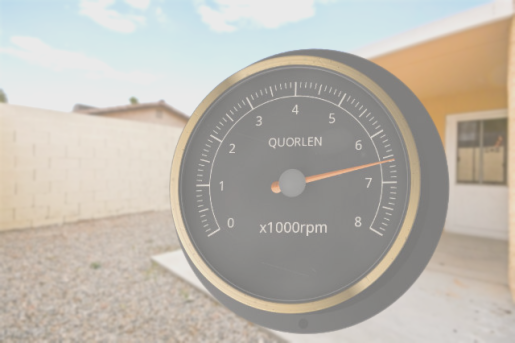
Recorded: **6600** rpm
